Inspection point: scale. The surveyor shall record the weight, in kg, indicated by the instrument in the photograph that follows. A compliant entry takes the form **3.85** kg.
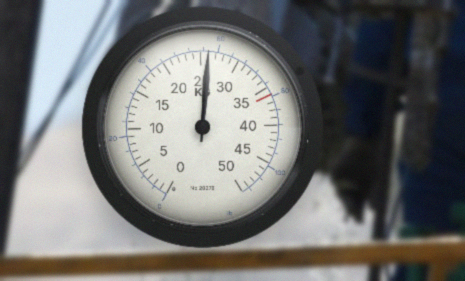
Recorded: **26** kg
